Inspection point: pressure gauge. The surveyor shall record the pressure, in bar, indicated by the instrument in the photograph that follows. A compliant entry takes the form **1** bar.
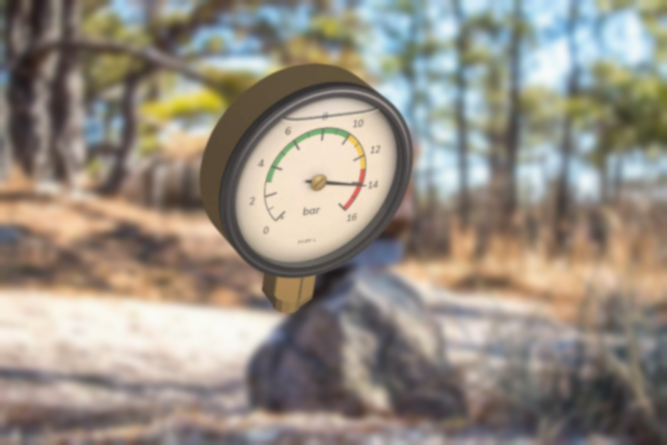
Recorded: **14** bar
